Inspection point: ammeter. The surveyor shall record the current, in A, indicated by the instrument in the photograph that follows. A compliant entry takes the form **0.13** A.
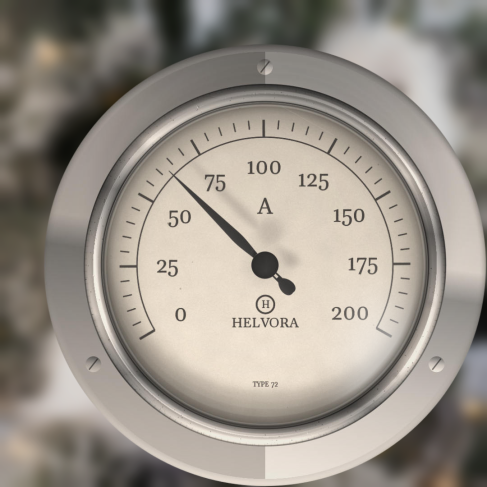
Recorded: **62.5** A
